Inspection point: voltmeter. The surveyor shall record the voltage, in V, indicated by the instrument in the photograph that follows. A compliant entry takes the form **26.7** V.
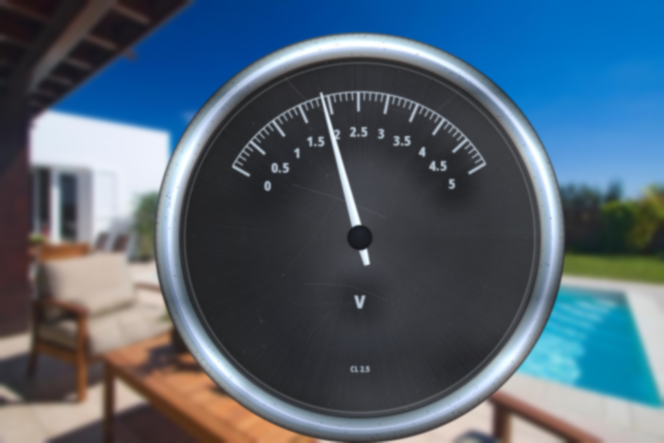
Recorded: **1.9** V
